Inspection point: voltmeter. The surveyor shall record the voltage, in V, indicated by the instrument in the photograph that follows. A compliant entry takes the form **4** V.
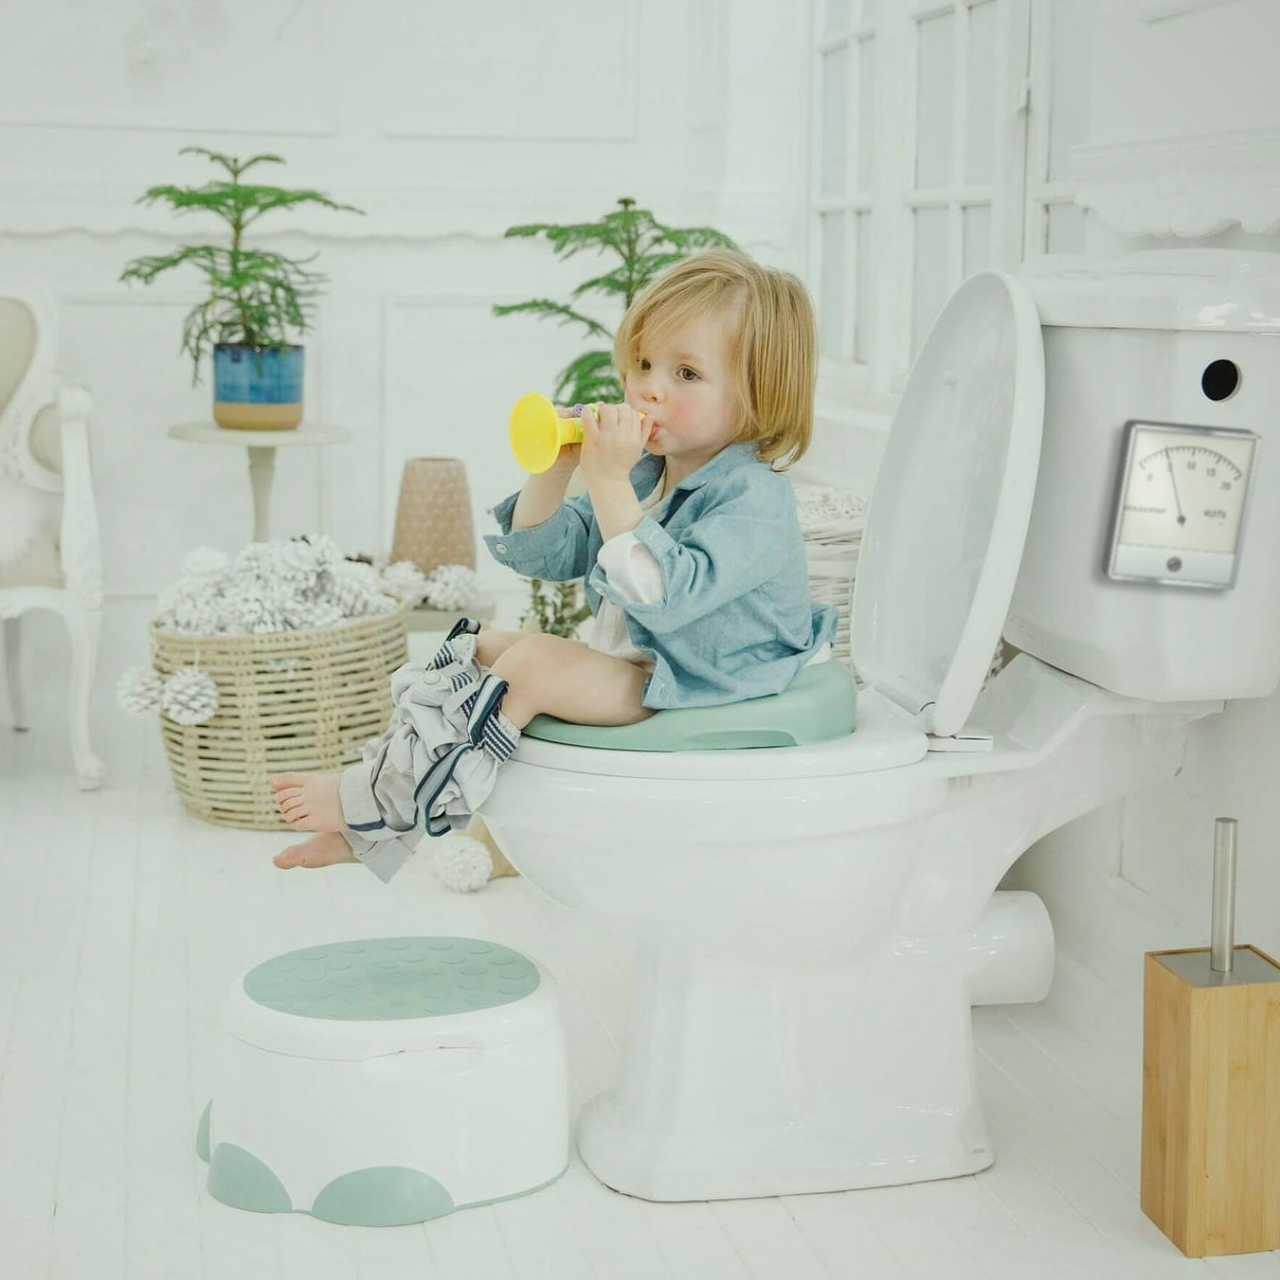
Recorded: **5** V
